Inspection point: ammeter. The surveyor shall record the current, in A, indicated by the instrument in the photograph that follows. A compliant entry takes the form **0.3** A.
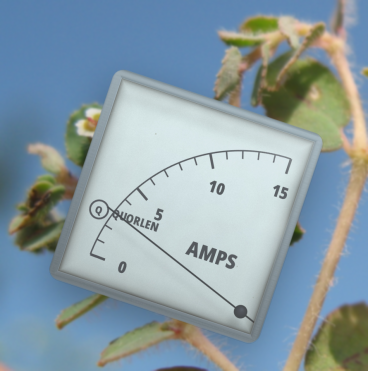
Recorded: **3** A
